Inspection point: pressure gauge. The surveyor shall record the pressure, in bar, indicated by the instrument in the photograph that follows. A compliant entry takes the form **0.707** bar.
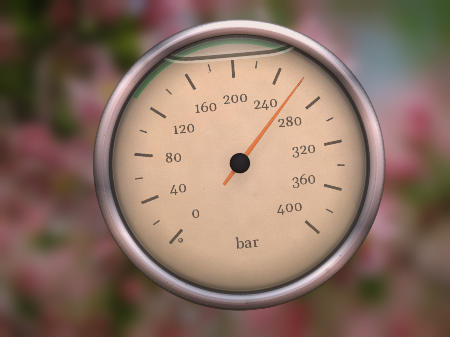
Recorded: **260** bar
